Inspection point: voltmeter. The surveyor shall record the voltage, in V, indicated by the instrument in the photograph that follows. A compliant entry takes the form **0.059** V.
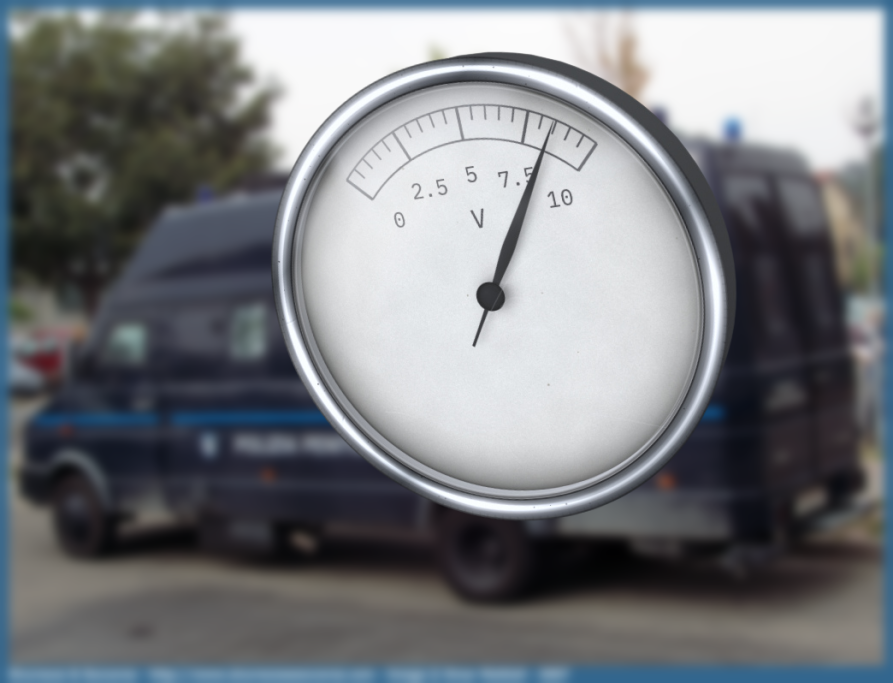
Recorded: **8.5** V
